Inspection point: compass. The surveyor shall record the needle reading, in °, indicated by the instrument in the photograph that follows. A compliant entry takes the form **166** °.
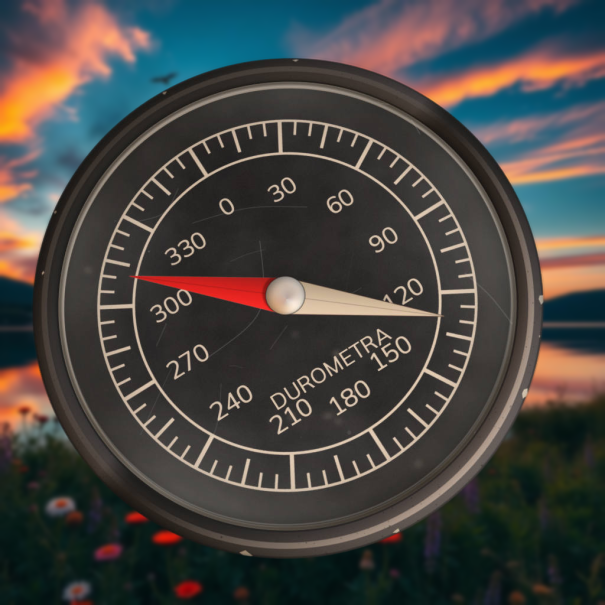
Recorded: **310** °
